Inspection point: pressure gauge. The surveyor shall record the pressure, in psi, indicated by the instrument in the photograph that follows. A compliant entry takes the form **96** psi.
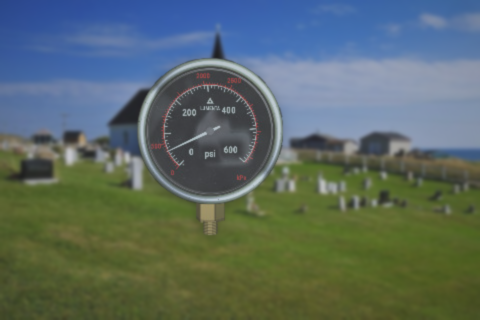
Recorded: **50** psi
